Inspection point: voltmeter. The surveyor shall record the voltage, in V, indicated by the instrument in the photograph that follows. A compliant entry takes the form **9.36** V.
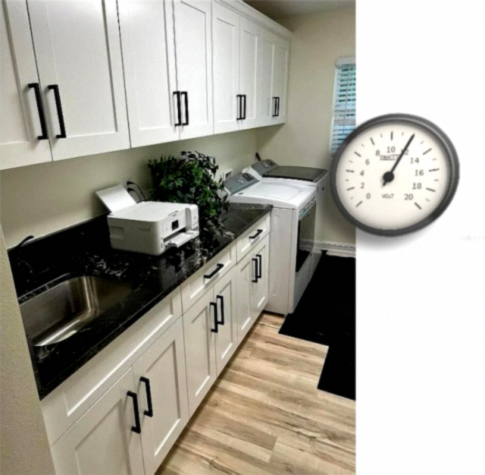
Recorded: **12** V
